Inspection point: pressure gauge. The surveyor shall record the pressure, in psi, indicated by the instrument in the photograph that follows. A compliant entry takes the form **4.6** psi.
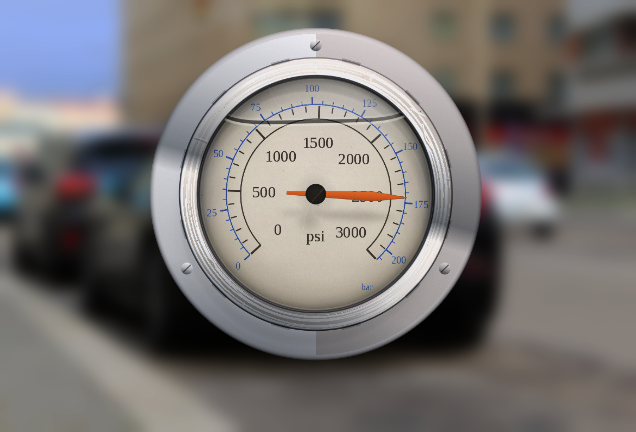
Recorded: **2500** psi
